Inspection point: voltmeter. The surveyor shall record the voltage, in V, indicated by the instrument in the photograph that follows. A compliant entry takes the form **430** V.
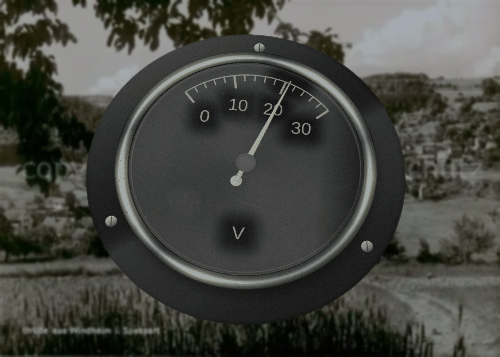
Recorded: **21** V
